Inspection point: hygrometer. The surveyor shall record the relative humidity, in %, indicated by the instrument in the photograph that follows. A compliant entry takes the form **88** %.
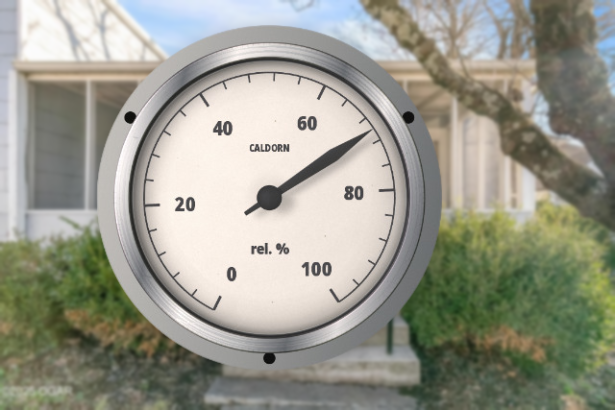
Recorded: **70** %
